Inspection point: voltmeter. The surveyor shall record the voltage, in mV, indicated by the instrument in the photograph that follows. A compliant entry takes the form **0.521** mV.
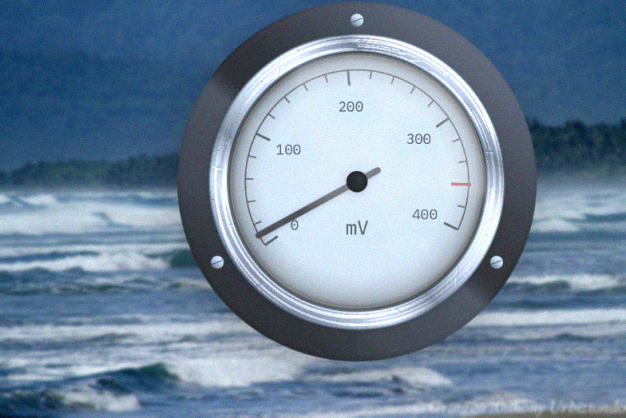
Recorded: **10** mV
